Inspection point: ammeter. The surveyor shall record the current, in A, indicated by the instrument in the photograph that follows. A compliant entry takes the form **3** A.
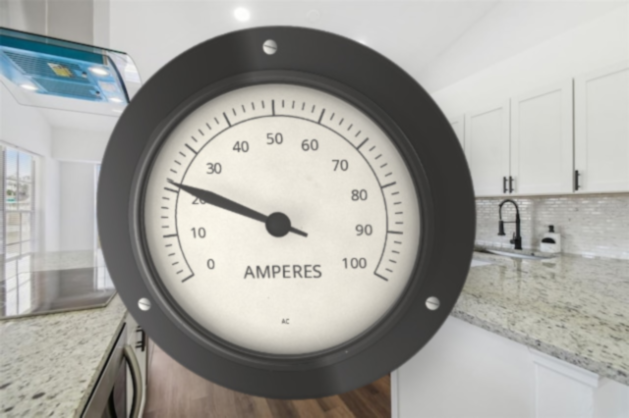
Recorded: **22** A
